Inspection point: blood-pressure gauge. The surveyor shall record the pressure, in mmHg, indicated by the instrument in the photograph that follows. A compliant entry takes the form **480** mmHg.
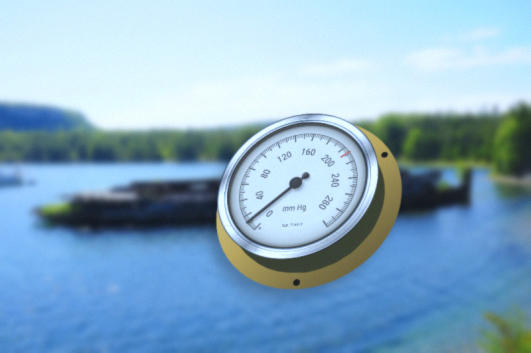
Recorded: **10** mmHg
